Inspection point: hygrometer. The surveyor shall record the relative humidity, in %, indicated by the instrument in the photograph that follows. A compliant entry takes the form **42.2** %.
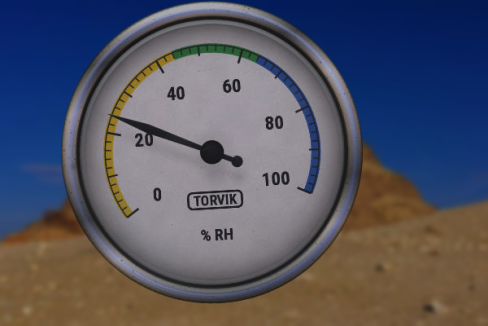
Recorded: **24** %
